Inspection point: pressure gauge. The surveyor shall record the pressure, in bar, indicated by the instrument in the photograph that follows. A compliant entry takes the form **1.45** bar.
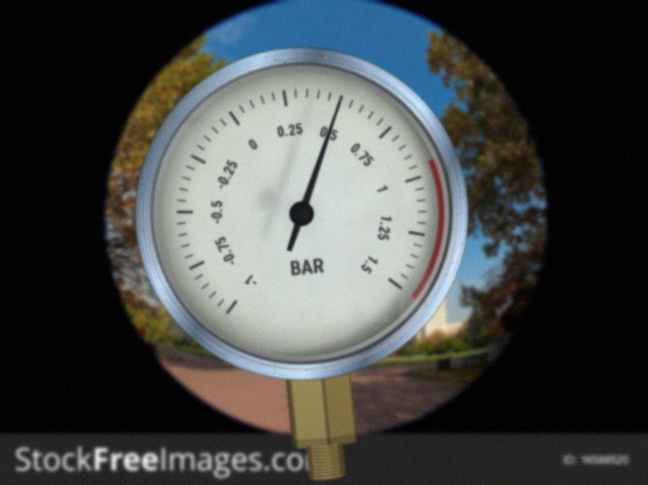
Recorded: **0.5** bar
